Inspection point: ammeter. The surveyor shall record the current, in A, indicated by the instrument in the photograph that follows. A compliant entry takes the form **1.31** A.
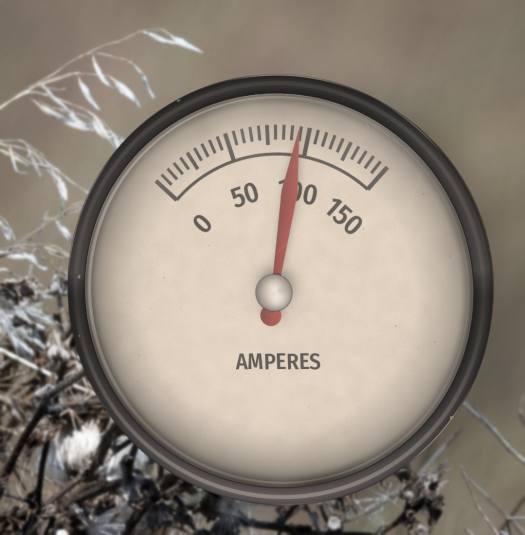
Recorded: **95** A
